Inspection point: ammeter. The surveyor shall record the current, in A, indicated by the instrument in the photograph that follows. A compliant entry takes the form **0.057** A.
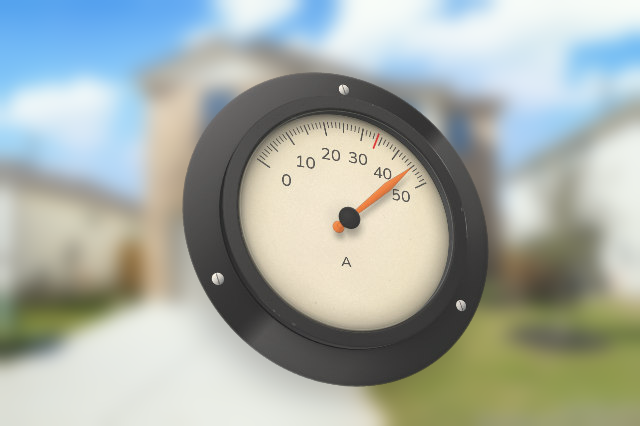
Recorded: **45** A
